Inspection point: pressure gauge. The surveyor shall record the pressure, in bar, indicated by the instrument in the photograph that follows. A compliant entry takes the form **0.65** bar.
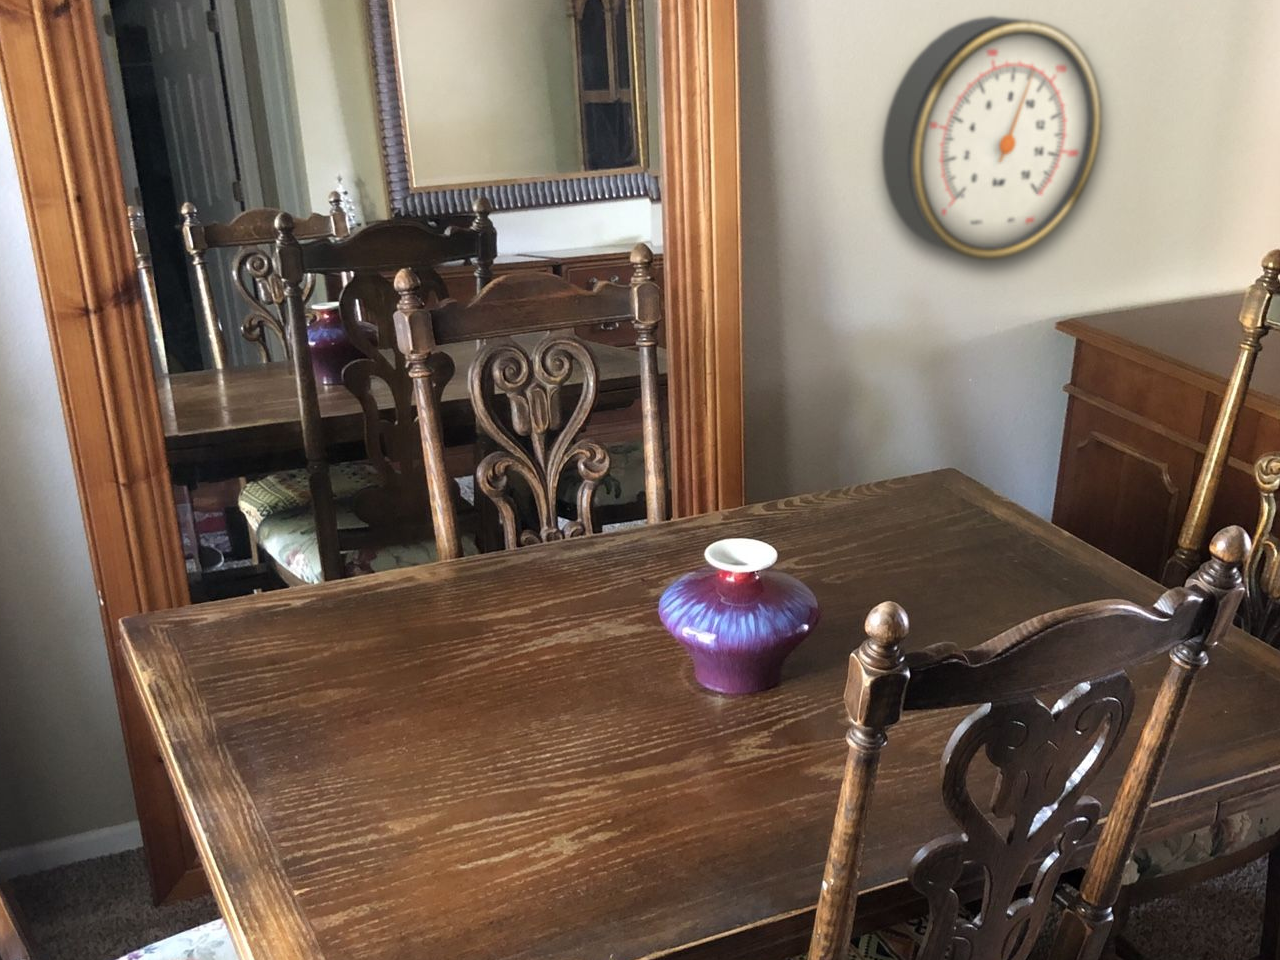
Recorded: **9** bar
